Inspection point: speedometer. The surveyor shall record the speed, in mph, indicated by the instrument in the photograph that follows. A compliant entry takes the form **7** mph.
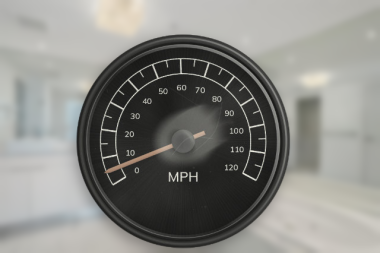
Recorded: **5** mph
